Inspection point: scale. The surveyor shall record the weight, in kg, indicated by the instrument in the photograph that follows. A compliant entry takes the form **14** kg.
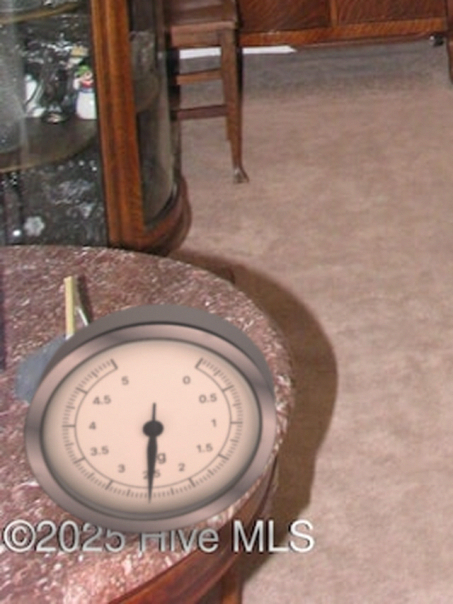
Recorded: **2.5** kg
